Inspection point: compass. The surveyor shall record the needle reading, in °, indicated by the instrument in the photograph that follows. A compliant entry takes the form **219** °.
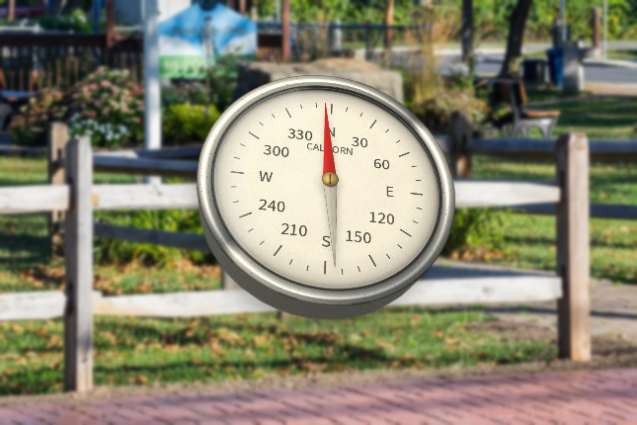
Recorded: **355** °
